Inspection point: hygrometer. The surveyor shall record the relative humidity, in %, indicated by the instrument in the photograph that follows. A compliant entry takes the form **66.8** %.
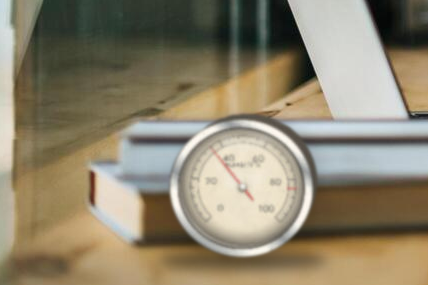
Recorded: **36** %
